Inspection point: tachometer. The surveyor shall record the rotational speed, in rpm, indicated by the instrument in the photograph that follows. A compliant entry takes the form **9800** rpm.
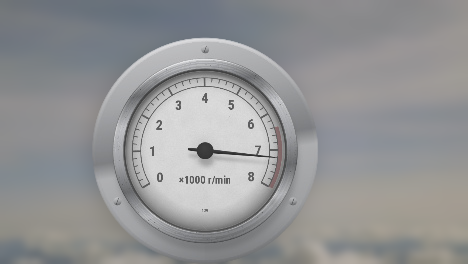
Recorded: **7200** rpm
